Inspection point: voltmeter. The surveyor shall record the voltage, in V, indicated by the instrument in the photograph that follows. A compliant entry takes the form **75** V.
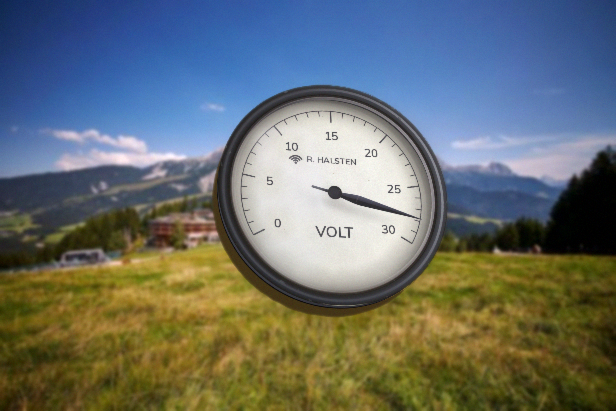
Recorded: **28** V
